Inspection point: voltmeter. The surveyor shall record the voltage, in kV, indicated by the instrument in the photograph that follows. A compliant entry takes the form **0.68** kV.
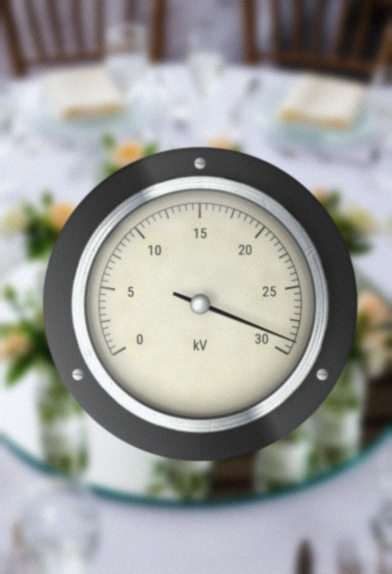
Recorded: **29** kV
